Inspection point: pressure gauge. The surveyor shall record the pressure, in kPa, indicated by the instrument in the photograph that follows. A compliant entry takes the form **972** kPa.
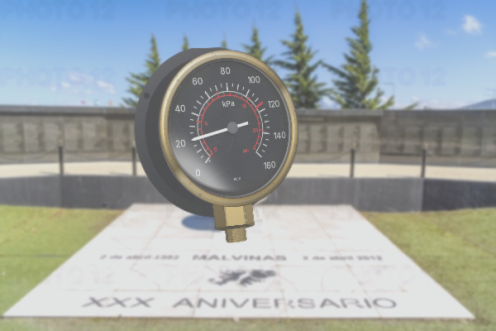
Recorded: **20** kPa
